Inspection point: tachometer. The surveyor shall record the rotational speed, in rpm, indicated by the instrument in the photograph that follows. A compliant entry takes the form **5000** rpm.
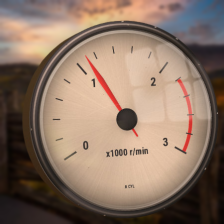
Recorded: **1100** rpm
